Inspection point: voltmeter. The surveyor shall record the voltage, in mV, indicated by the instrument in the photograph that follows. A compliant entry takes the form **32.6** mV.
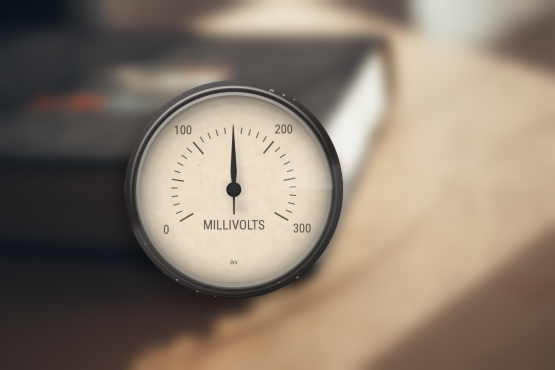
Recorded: **150** mV
